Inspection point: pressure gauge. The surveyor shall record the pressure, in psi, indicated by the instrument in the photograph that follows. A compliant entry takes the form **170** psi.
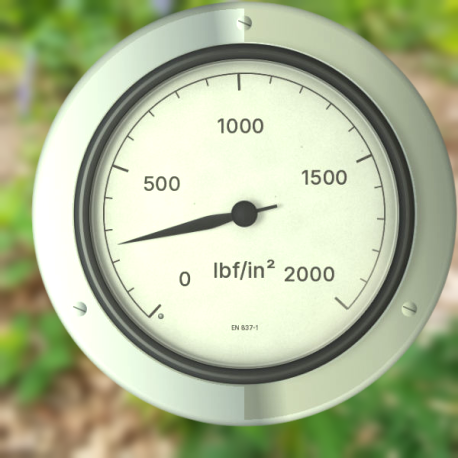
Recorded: **250** psi
